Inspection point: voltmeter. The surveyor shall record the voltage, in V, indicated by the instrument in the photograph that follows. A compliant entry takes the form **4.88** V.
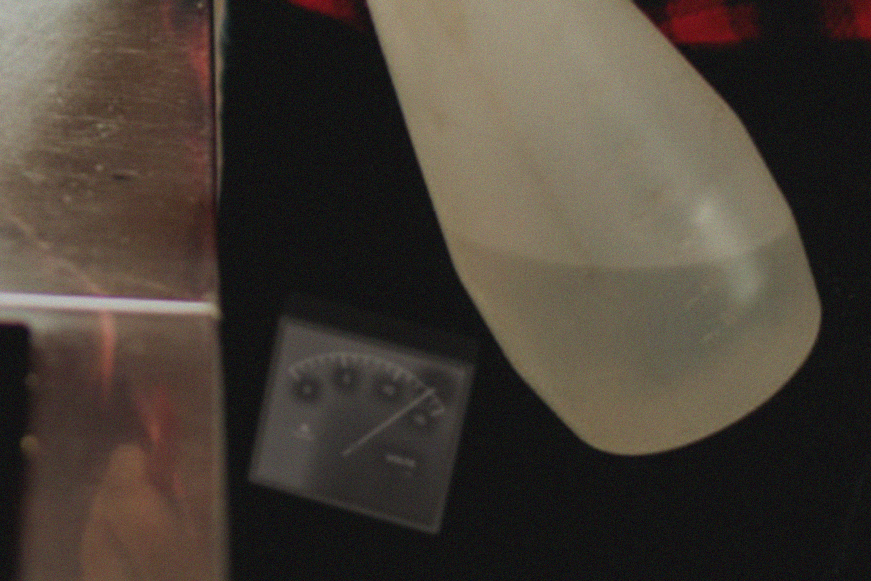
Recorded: **13** V
